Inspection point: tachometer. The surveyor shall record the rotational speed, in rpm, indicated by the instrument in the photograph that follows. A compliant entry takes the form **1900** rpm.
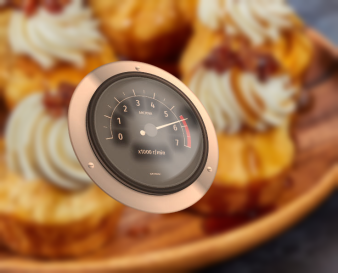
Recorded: **5750** rpm
